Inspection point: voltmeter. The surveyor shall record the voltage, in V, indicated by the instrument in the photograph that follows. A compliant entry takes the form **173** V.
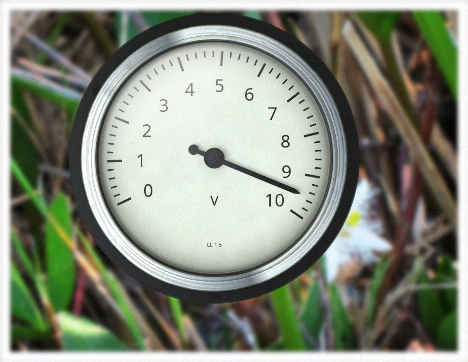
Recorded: **9.5** V
